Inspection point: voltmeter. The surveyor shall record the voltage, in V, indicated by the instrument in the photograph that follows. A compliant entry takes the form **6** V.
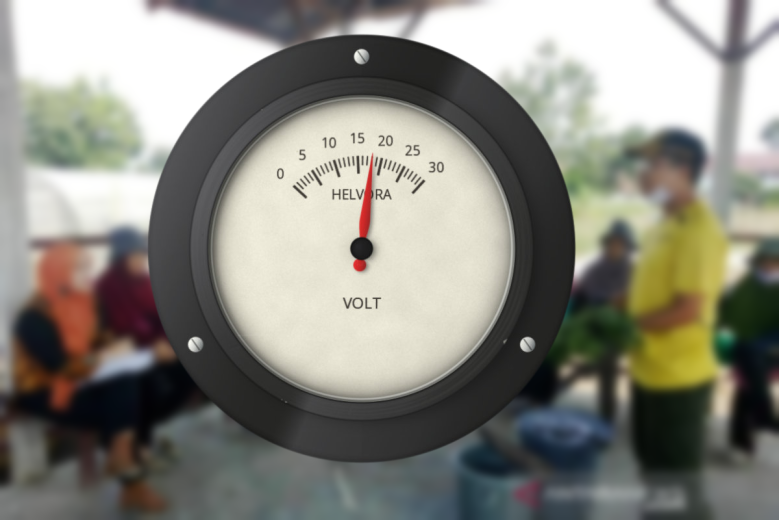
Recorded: **18** V
